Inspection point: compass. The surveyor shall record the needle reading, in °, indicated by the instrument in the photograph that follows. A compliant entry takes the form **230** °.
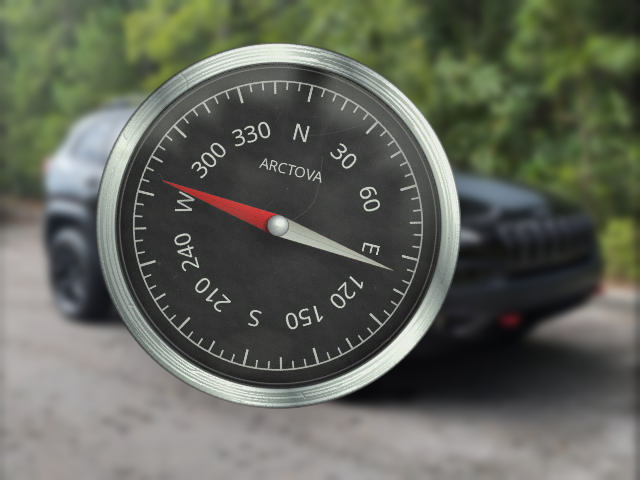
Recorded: **277.5** °
